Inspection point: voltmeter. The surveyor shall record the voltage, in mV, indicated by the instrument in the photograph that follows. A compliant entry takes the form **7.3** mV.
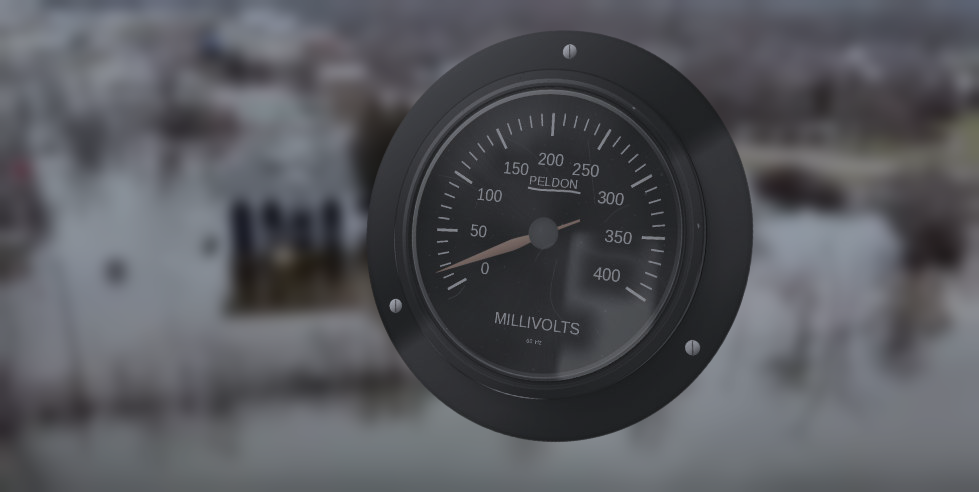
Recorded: **15** mV
